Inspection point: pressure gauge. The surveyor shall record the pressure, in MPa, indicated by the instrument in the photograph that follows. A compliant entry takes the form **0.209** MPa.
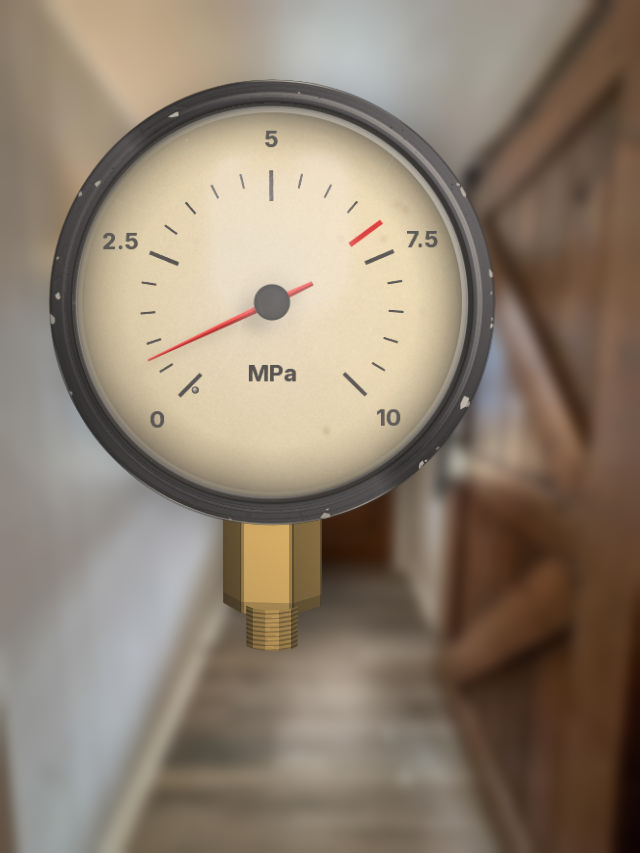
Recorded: **0.75** MPa
